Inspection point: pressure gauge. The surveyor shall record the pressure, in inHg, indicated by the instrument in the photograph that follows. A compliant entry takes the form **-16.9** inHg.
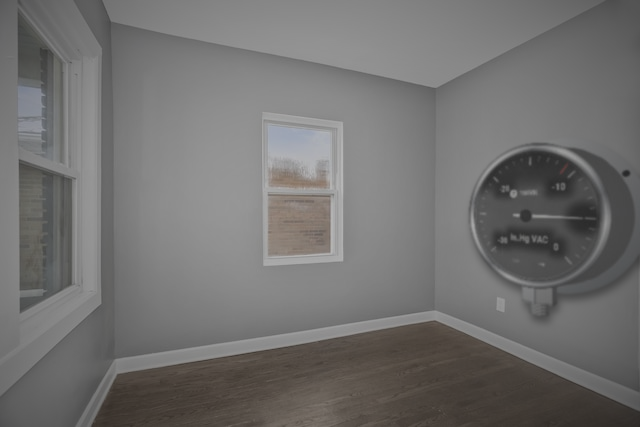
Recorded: **-5** inHg
